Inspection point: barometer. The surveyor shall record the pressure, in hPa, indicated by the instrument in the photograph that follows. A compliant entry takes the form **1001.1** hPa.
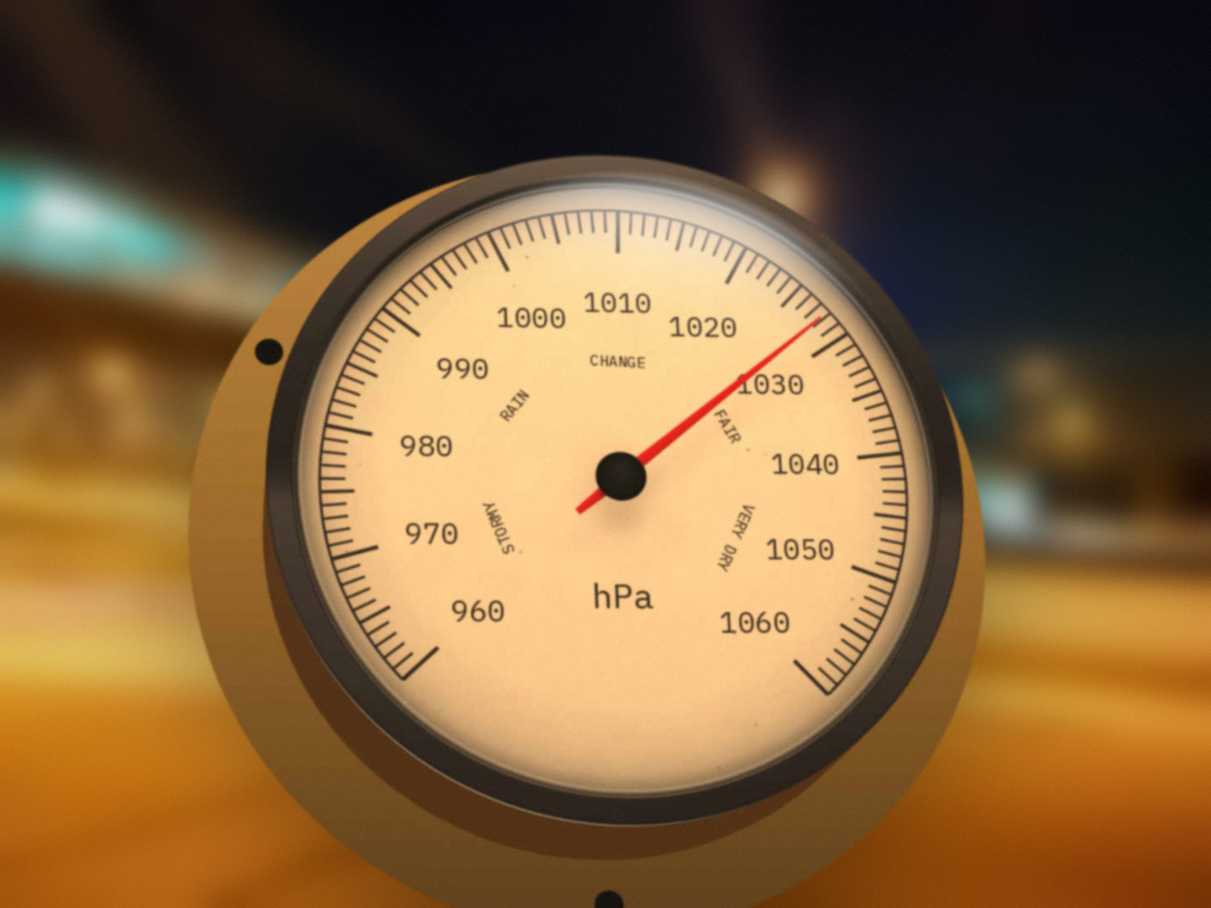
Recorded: **1028** hPa
